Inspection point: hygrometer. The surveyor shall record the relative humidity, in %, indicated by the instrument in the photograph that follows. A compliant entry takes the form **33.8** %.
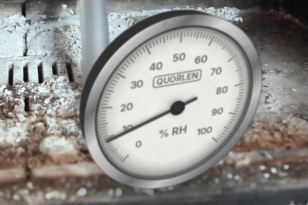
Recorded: **10** %
